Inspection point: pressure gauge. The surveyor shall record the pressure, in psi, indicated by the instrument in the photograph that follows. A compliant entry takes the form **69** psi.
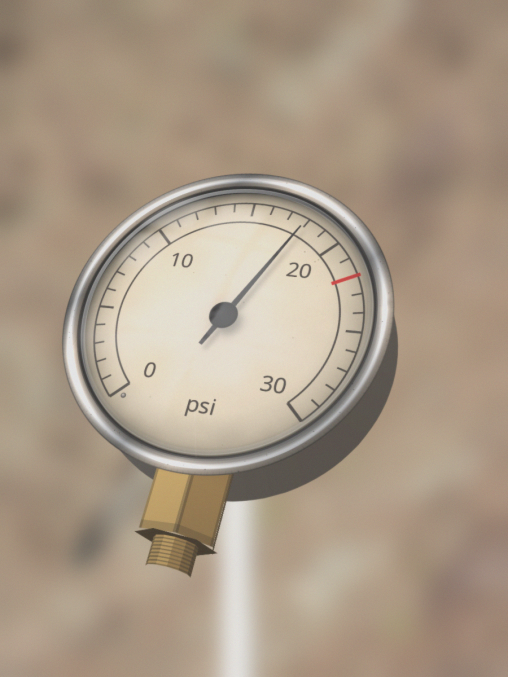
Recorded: **18** psi
